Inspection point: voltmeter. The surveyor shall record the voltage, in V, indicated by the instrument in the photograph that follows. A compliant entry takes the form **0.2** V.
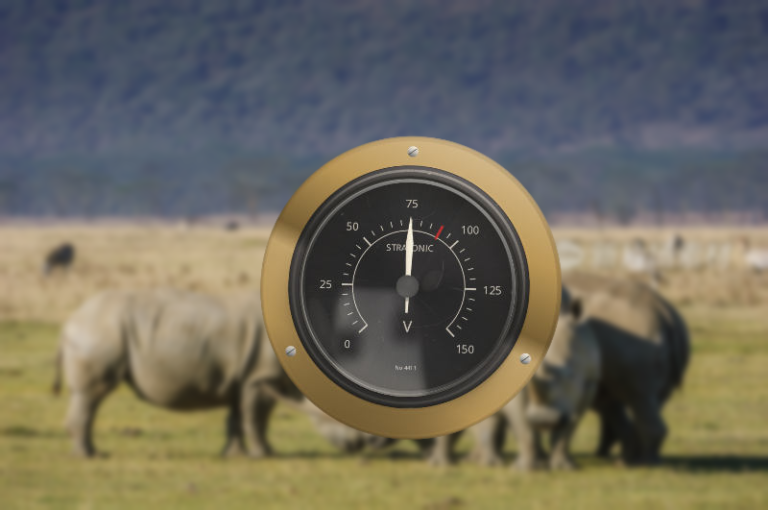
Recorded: **75** V
